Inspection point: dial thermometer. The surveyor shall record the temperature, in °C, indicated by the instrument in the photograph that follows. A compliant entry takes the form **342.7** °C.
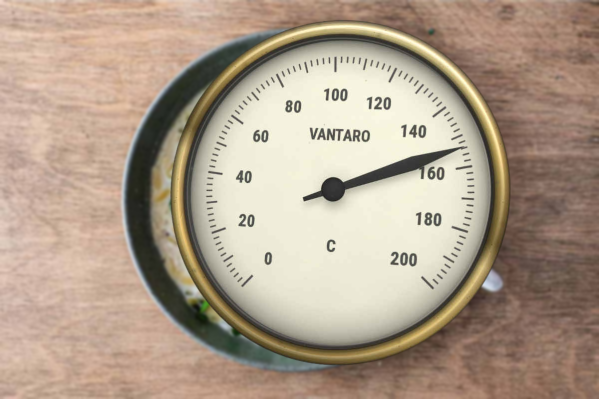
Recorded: **154** °C
